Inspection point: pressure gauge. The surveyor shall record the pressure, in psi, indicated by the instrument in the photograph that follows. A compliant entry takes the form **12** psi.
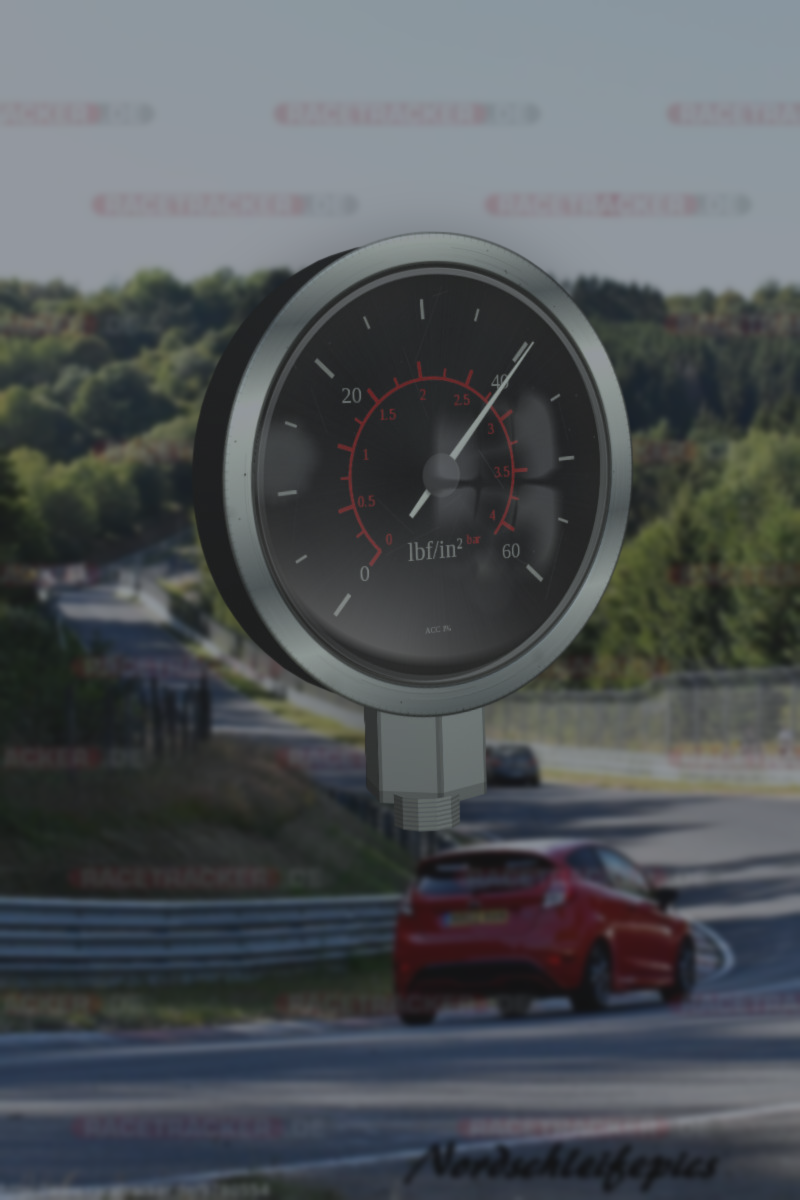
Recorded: **40** psi
